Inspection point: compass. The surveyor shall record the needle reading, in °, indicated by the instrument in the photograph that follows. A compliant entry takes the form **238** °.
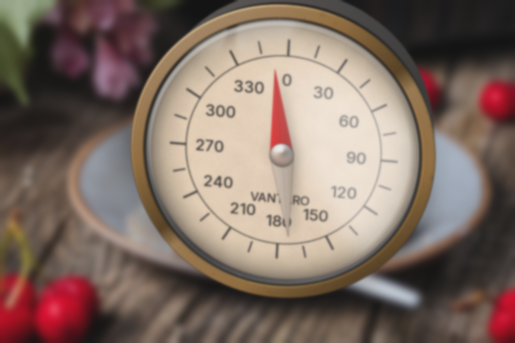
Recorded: **352.5** °
